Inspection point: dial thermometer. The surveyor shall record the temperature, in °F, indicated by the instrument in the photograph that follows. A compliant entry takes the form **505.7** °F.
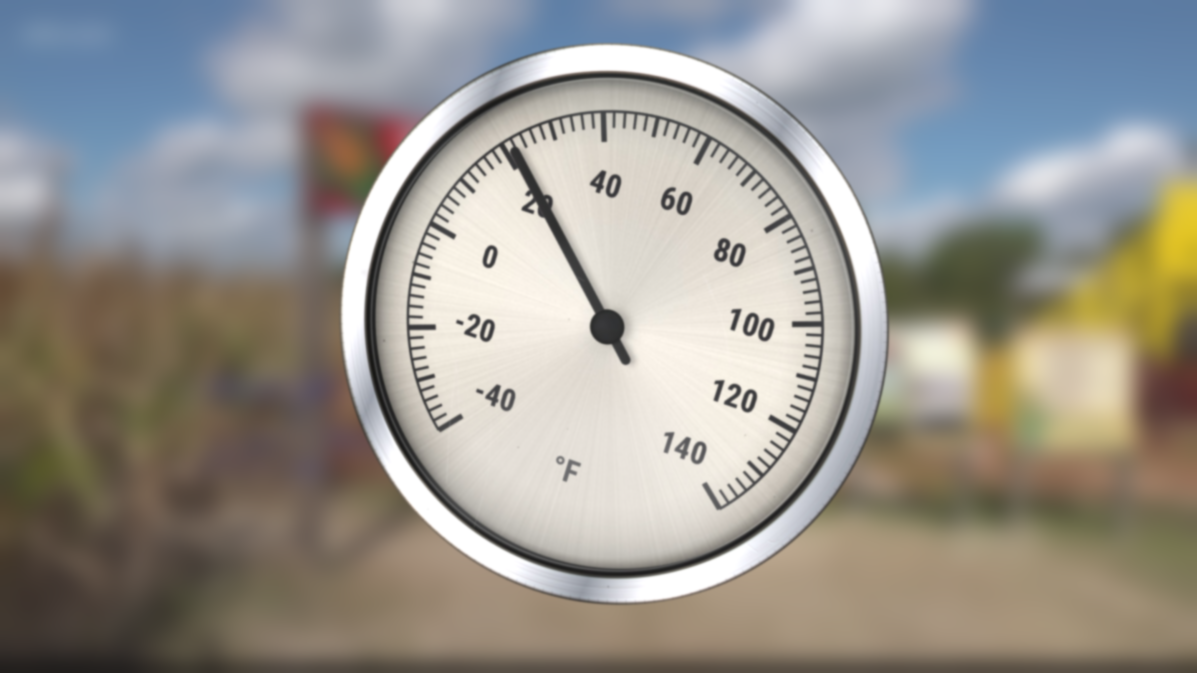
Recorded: **22** °F
